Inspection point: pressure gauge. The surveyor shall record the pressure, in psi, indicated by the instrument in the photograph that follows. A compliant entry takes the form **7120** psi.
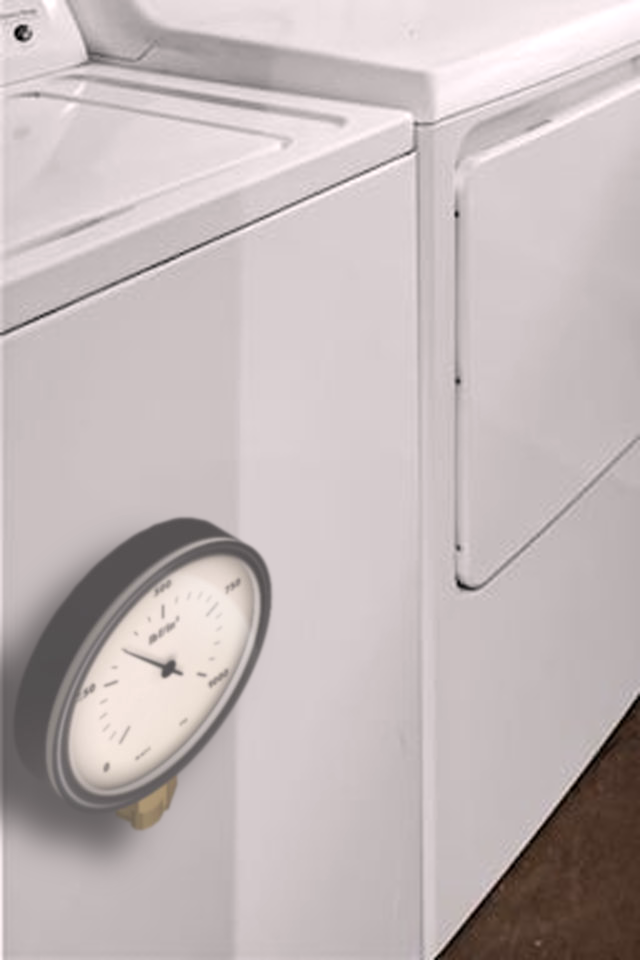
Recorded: **350** psi
